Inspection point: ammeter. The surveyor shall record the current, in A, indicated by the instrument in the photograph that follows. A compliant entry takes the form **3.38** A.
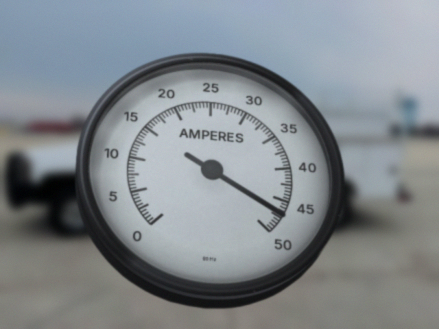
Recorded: **47.5** A
